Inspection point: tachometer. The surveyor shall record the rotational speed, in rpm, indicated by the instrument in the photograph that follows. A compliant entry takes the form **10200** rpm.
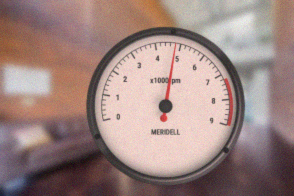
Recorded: **4800** rpm
